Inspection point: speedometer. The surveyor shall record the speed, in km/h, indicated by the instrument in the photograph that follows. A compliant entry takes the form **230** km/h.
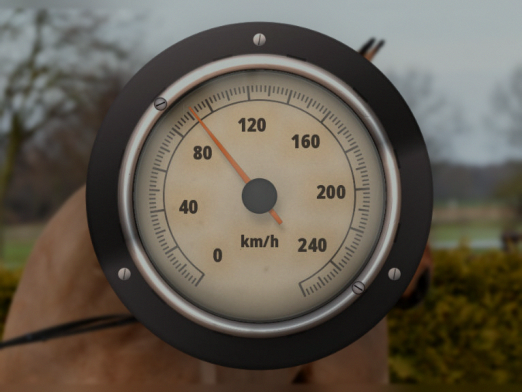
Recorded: **92** km/h
